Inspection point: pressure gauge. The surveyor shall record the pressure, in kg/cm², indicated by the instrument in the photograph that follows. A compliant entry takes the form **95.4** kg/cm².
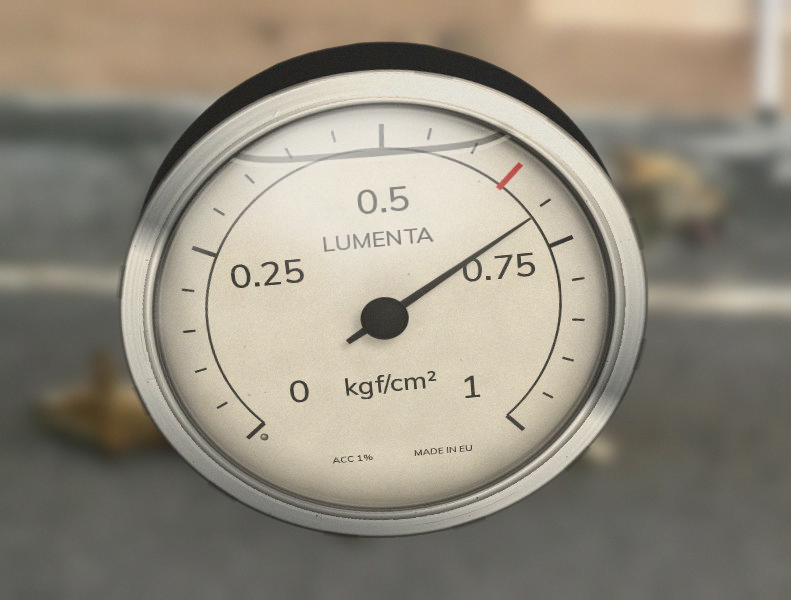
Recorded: **0.7** kg/cm²
